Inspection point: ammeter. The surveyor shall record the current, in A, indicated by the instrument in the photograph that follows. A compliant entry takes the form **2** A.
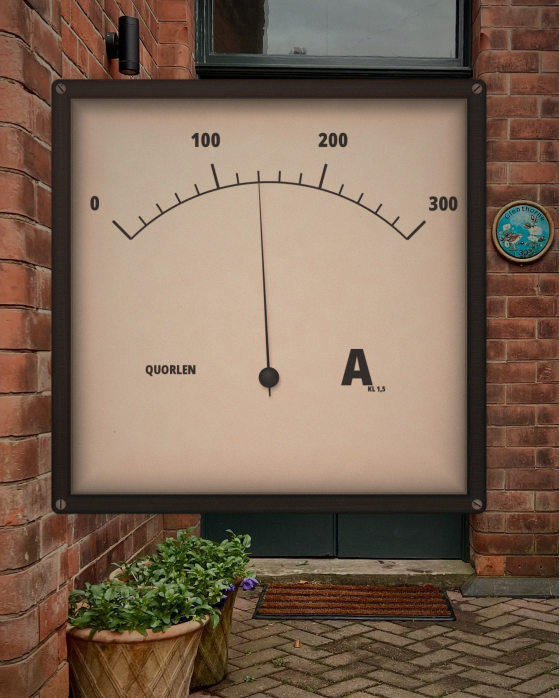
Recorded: **140** A
